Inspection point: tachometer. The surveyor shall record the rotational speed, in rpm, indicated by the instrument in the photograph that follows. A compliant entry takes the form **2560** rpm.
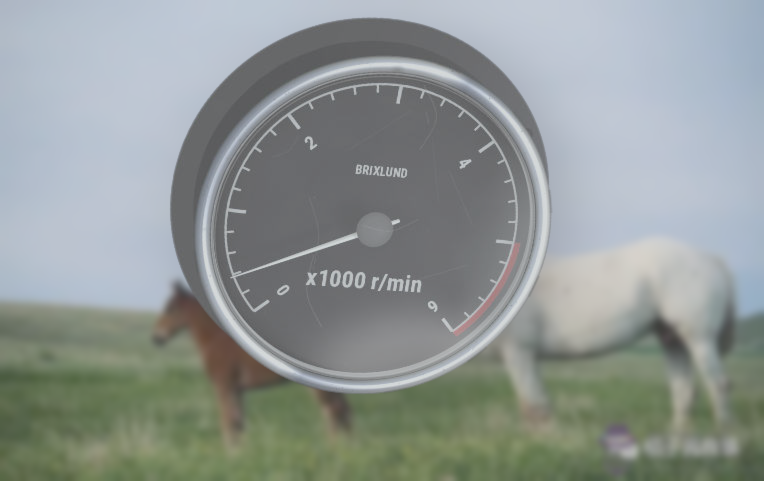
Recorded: **400** rpm
